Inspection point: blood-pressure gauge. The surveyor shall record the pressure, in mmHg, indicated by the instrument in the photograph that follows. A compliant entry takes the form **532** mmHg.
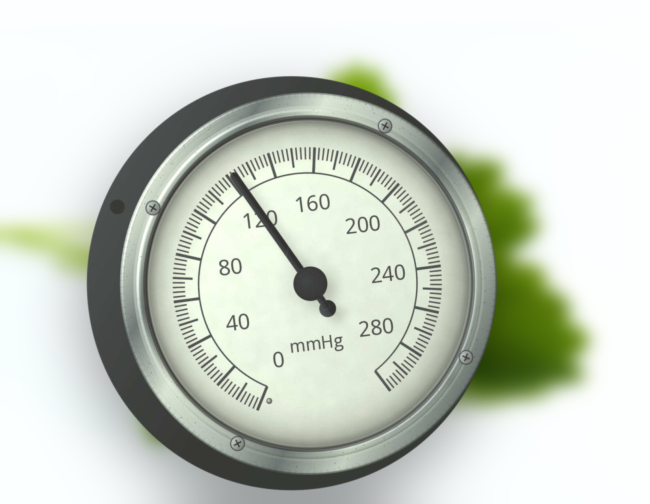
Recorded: **122** mmHg
